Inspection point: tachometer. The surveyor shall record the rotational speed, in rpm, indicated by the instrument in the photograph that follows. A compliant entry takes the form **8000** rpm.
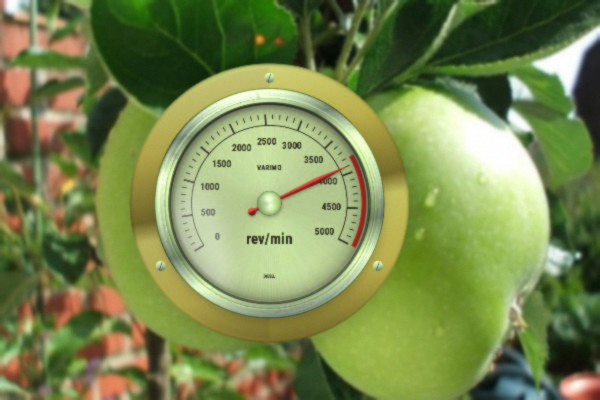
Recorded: **3900** rpm
